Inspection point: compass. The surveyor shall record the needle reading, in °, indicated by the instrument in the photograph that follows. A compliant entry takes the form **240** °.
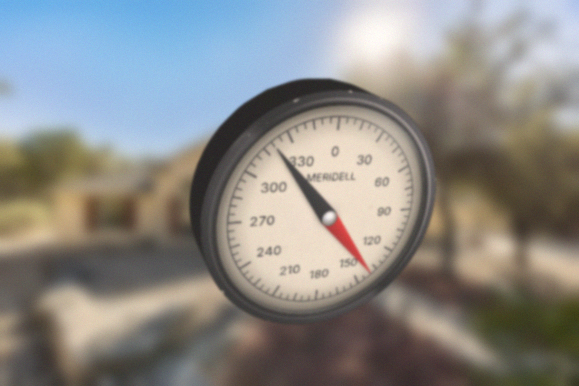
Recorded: **140** °
